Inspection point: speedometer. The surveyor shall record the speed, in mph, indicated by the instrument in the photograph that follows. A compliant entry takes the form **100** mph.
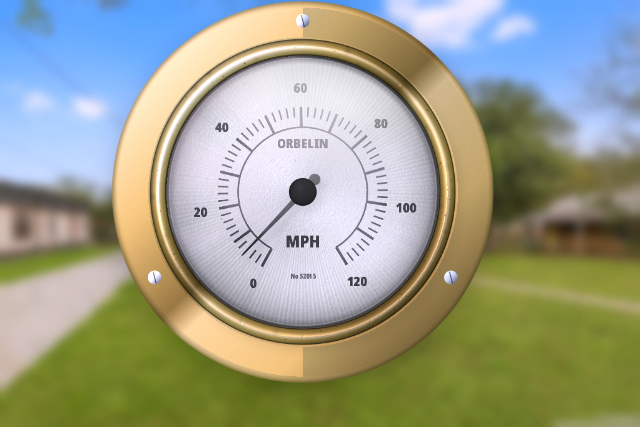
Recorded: **6** mph
